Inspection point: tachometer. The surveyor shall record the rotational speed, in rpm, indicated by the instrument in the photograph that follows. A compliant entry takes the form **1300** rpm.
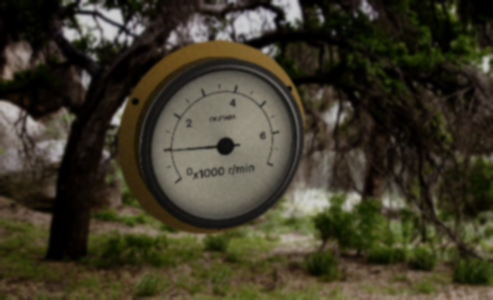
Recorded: **1000** rpm
